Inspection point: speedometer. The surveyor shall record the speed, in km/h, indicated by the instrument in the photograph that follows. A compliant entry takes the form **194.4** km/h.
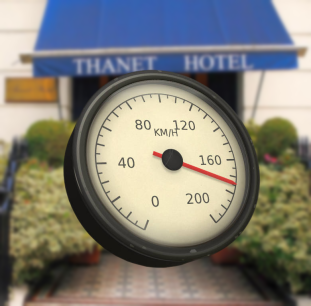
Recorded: **175** km/h
